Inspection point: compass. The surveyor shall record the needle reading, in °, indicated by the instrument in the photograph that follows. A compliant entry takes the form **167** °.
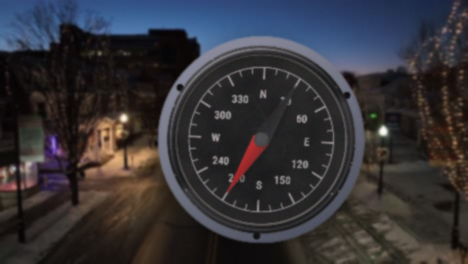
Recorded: **210** °
